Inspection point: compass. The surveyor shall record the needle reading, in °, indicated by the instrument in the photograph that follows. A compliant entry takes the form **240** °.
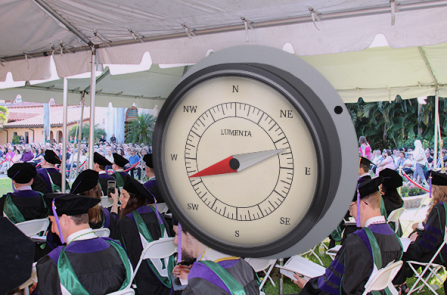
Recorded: **250** °
